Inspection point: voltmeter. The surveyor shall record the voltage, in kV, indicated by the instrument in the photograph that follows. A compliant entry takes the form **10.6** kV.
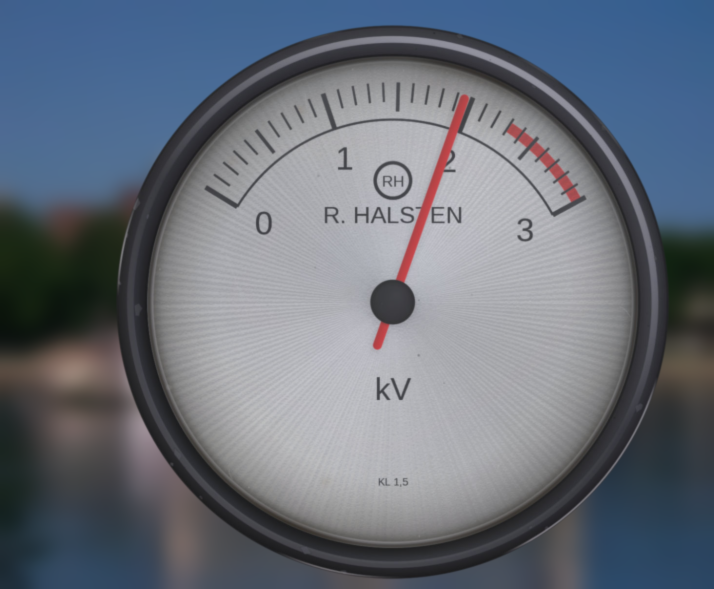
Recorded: **1.95** kV
